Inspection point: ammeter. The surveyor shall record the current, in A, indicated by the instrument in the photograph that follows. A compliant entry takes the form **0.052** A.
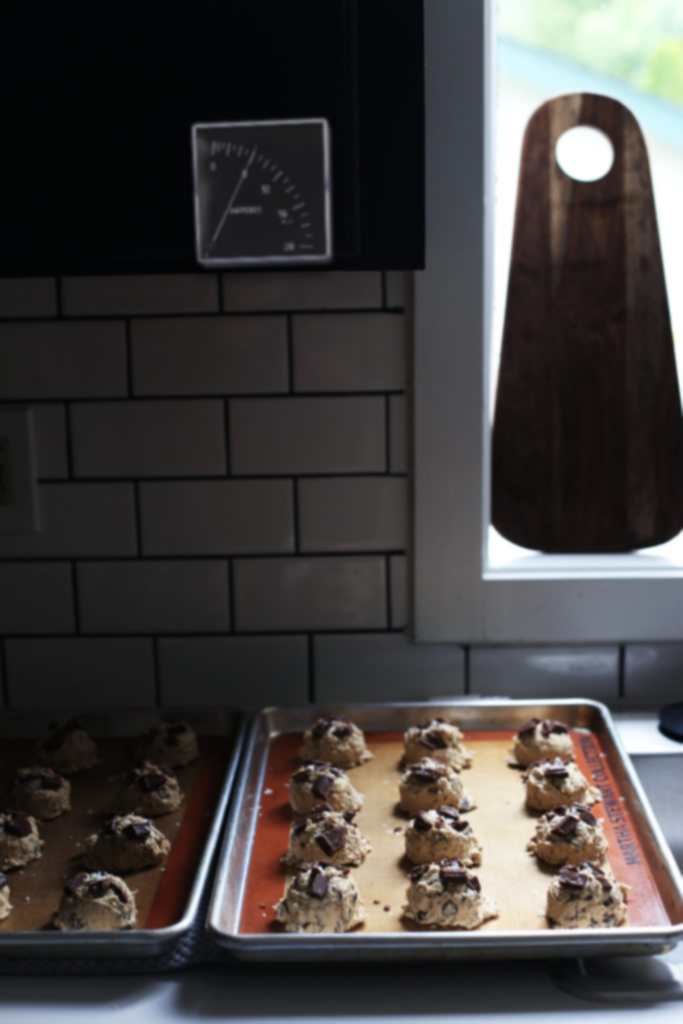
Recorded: **8** A
